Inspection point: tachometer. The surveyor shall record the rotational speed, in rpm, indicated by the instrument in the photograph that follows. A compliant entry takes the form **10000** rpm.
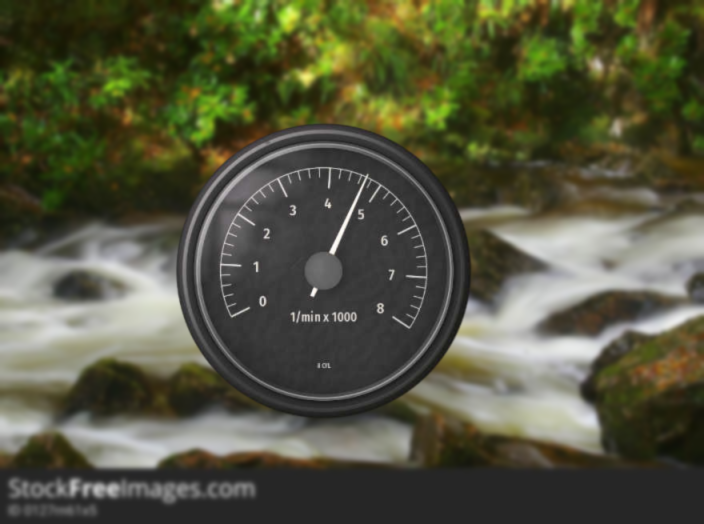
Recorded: **4700** rpm
